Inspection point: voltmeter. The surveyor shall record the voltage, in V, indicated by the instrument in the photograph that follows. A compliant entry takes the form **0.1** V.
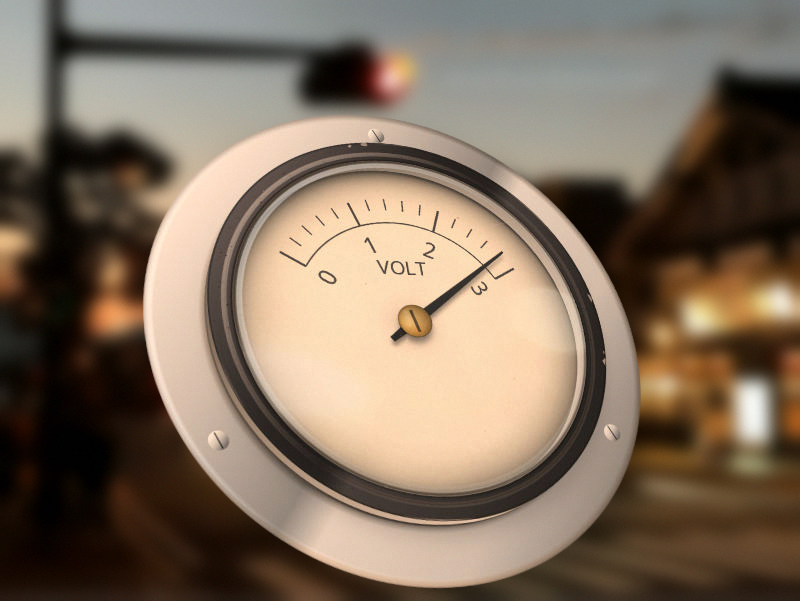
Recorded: **2.8** V
